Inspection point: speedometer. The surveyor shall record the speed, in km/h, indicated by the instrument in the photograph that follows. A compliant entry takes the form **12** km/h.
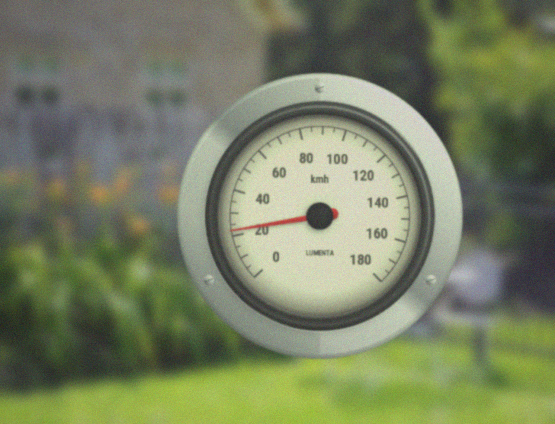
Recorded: **22.5** km/h
